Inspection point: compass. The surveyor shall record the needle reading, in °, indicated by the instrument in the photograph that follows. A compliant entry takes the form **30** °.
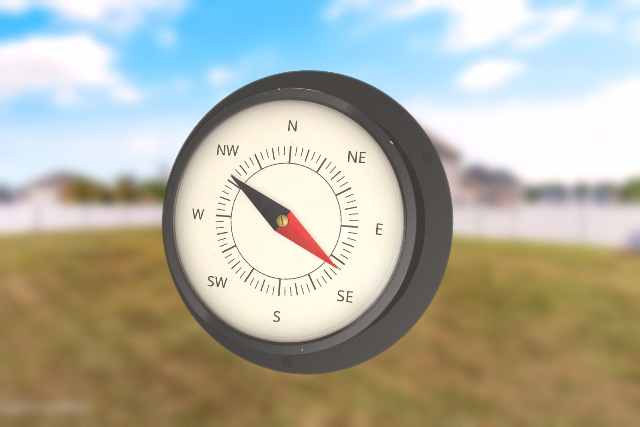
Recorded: **125** °
